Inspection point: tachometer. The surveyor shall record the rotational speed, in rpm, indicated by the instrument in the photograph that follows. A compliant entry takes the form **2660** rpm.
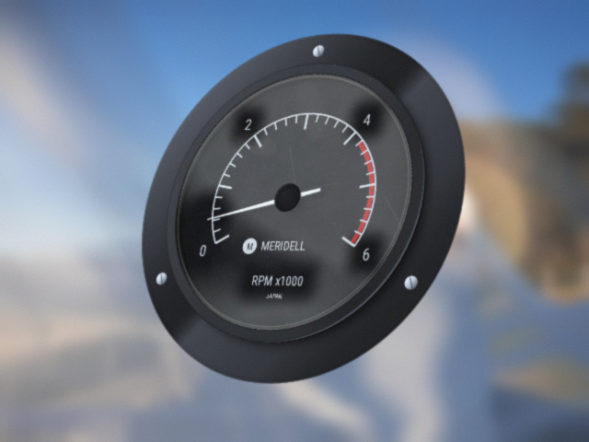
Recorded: **400** rpm
